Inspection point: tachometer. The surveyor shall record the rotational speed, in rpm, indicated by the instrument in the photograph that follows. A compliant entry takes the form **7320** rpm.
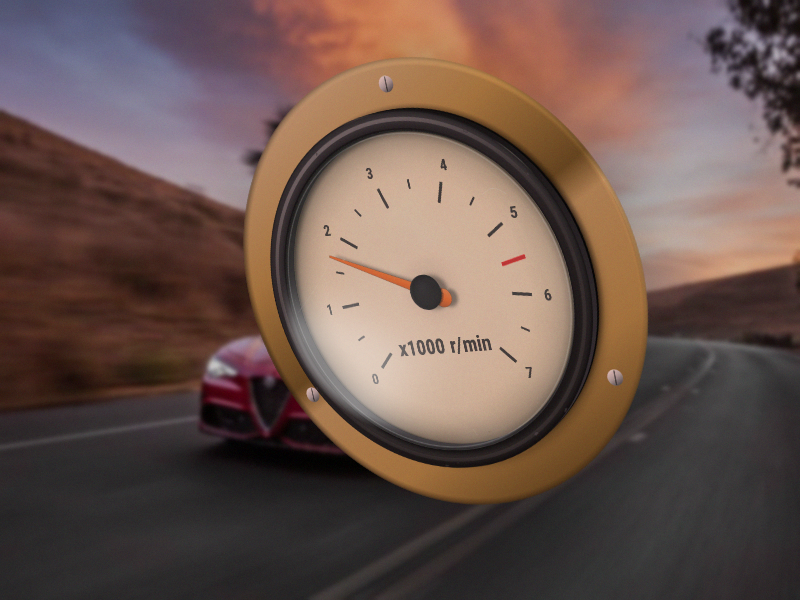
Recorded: **1750** rpm
